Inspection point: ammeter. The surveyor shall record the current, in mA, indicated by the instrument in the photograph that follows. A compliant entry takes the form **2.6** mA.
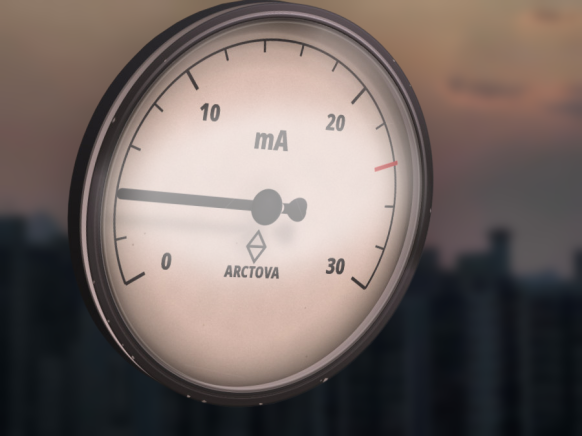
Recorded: **4** mA
